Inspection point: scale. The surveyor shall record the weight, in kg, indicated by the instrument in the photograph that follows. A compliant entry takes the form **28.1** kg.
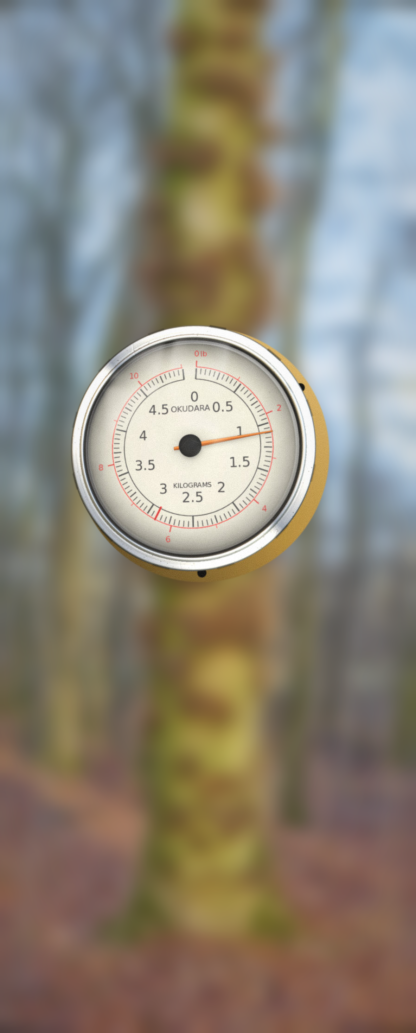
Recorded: **1.1** kg
